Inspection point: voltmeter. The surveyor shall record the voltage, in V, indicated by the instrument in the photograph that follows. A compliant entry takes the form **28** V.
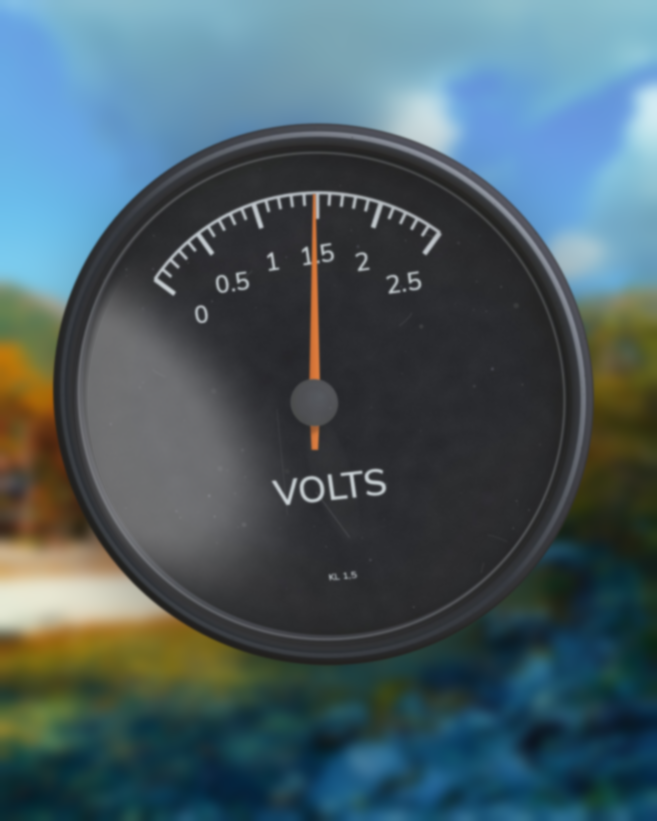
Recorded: **1.5** V
